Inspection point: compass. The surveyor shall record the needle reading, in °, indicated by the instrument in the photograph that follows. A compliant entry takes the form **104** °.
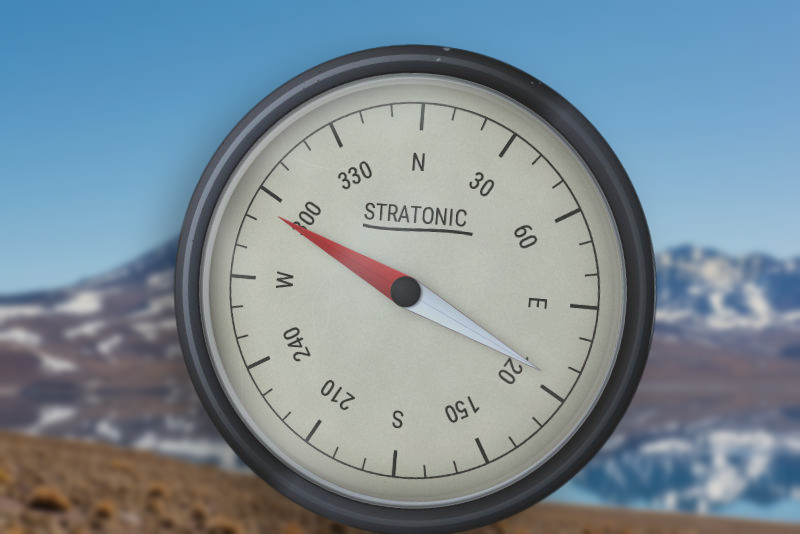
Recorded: **295** °
